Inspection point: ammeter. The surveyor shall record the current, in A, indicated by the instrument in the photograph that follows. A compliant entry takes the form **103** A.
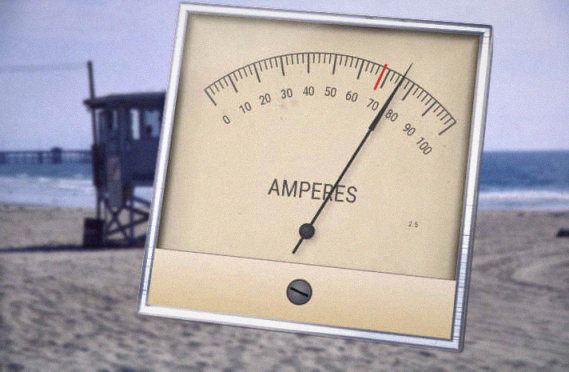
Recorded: **76** A
